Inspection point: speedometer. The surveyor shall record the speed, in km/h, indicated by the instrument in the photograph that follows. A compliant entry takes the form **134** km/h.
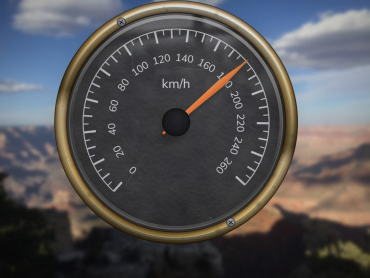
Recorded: **180** km/h
